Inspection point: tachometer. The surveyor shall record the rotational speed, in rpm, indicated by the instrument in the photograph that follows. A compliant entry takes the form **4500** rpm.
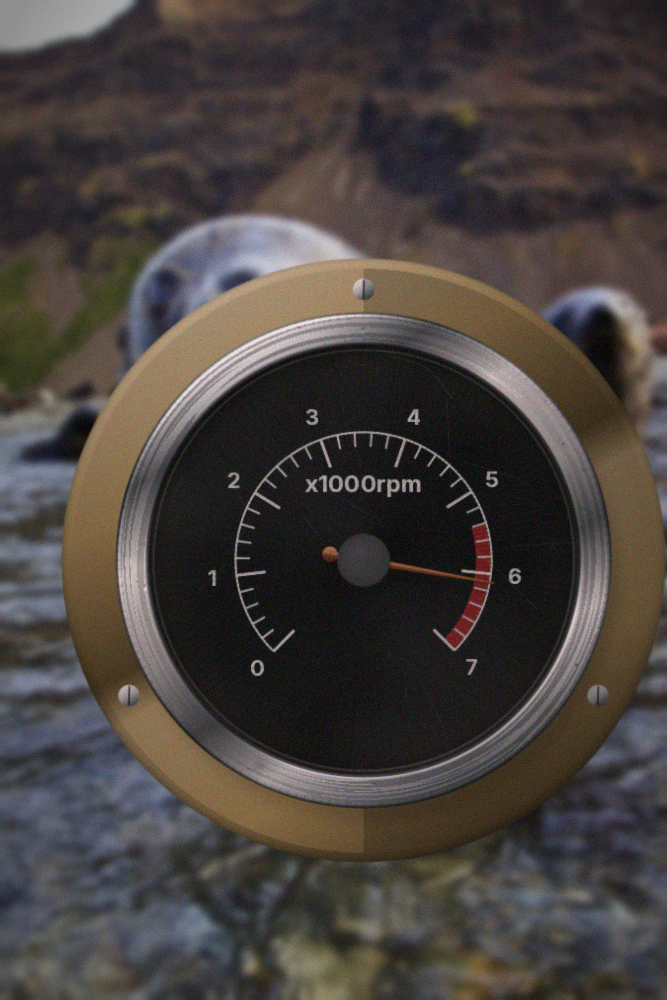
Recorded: **6100** rpm
